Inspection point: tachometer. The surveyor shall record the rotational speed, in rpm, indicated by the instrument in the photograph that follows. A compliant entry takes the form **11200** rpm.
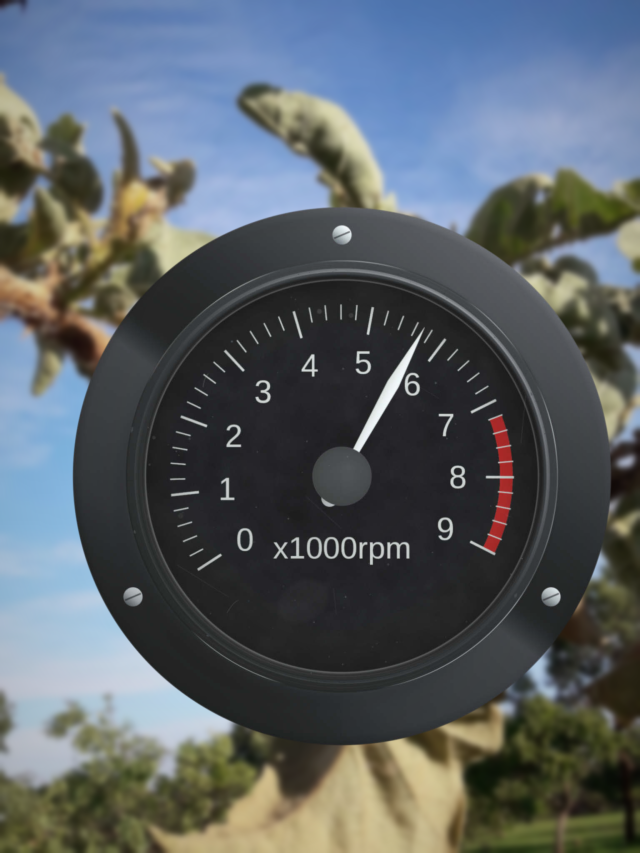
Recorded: **5700** rpm
